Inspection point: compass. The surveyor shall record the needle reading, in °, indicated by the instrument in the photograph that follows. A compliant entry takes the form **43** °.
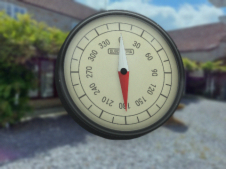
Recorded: **180** °
